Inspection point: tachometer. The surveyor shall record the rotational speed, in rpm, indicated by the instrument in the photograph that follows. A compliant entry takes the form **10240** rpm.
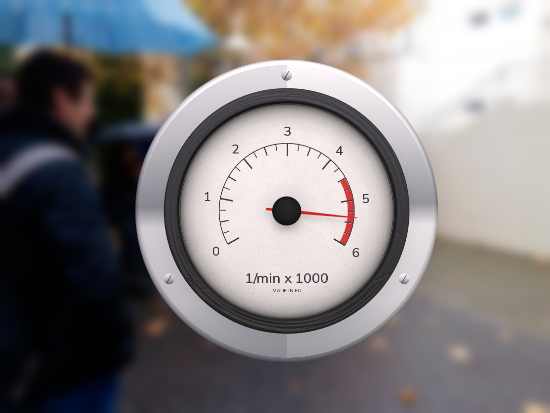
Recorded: **5375** rpm
